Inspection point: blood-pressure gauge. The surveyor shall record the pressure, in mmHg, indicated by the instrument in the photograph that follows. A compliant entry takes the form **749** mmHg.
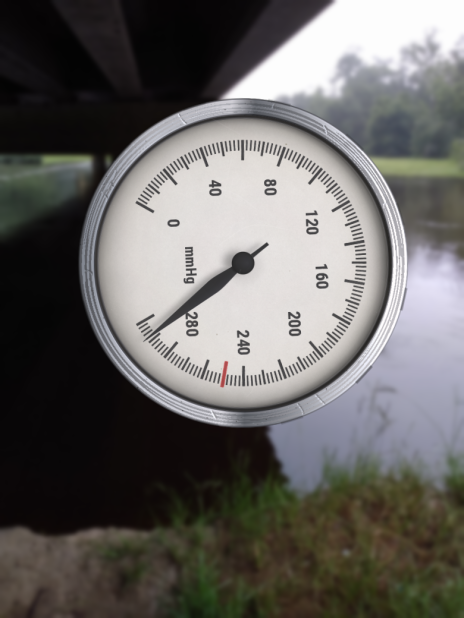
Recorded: **292** mmHg
